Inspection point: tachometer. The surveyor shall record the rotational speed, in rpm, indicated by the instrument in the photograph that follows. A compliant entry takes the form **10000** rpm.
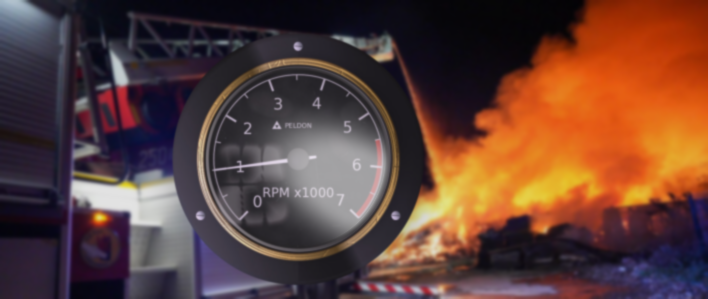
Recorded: **1000** rpm
